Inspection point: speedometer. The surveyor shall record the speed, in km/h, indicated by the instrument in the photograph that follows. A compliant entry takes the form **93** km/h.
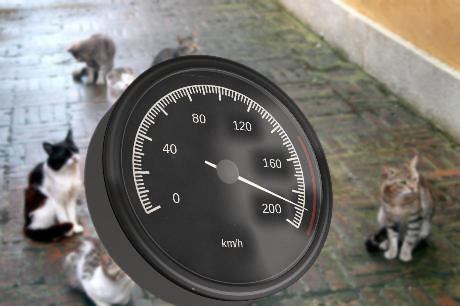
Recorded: **190** km/h
